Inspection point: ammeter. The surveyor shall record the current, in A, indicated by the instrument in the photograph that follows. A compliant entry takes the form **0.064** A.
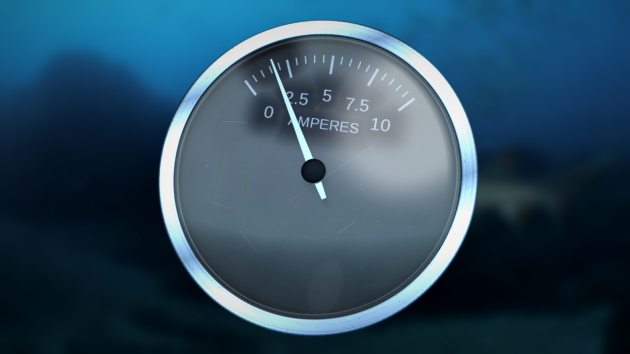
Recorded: **1.75** A
